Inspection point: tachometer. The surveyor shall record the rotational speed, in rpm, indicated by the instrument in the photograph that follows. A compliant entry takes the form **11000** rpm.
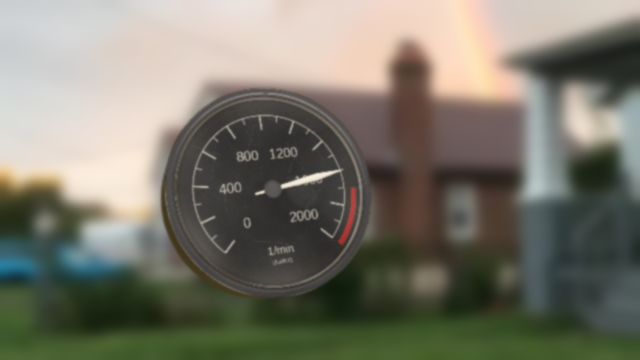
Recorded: **1600** rpm
